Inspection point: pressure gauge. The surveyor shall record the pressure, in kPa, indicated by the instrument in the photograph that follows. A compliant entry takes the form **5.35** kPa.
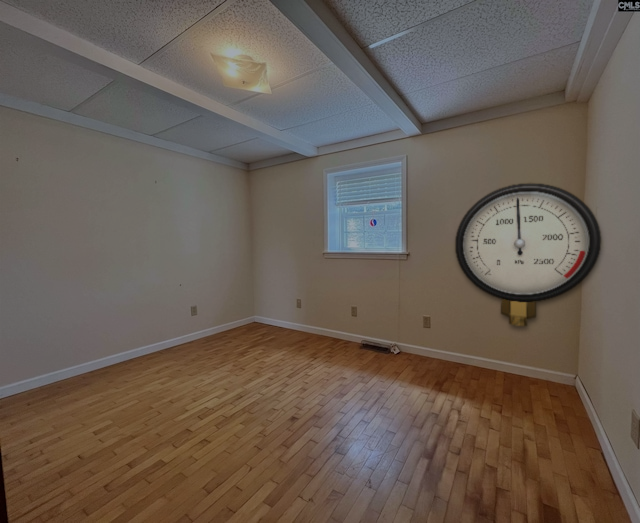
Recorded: **1250** kPa
